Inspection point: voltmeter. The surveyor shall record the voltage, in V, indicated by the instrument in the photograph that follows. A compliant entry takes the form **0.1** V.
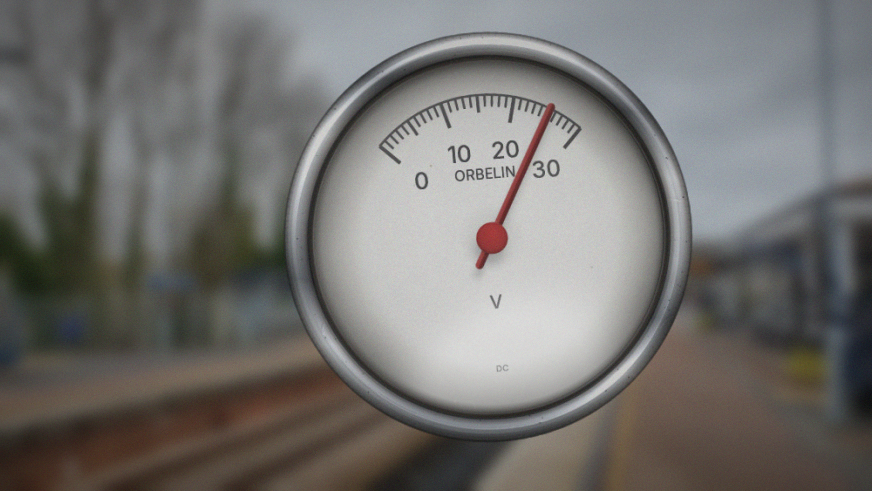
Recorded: **25** V
